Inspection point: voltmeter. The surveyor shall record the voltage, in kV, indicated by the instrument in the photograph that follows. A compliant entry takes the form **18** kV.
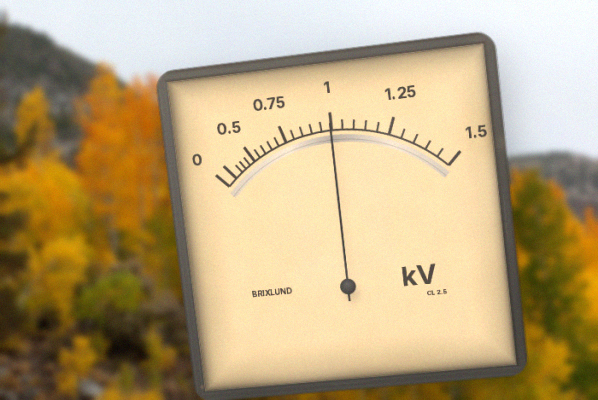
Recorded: **1** kV
